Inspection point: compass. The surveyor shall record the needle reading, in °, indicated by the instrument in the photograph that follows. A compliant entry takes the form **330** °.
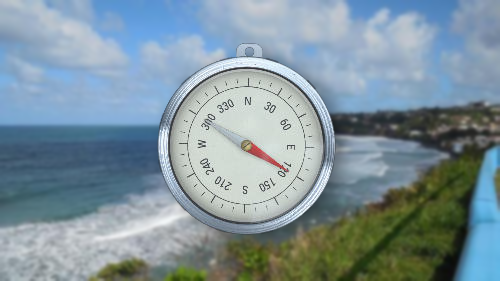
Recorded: **120** °
